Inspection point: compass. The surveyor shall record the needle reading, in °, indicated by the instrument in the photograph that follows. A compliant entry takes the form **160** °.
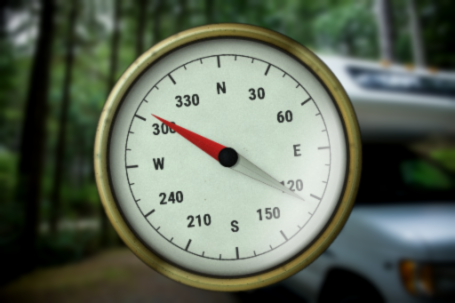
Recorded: **305** °
